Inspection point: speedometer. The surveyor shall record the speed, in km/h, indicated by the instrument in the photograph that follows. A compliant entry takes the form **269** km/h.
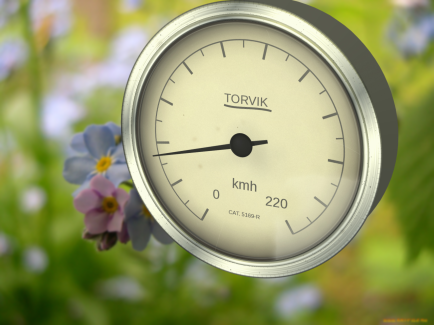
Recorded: **35** km/h
